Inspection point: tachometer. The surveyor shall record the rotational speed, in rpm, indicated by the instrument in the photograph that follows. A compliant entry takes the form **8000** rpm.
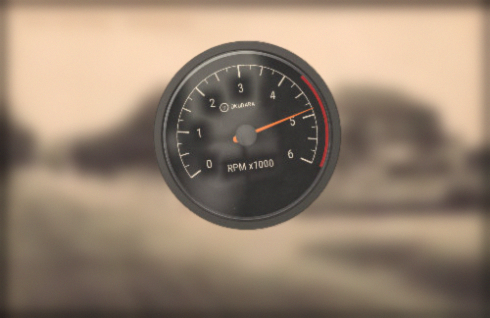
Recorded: **4875** rpm
